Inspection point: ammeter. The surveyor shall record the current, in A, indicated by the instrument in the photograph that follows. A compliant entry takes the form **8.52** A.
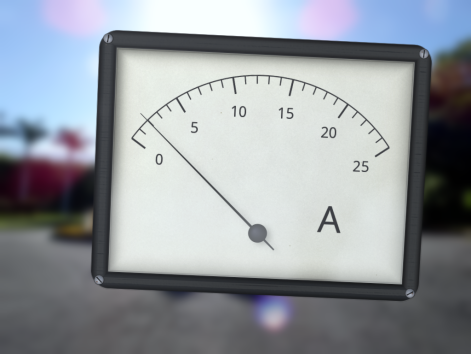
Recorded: **2** A
